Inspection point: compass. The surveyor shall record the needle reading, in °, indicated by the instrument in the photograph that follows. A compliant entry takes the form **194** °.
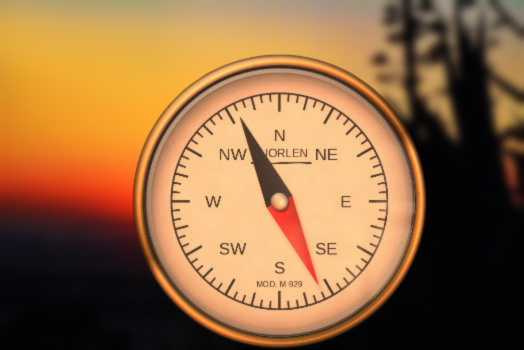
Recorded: **155** °
